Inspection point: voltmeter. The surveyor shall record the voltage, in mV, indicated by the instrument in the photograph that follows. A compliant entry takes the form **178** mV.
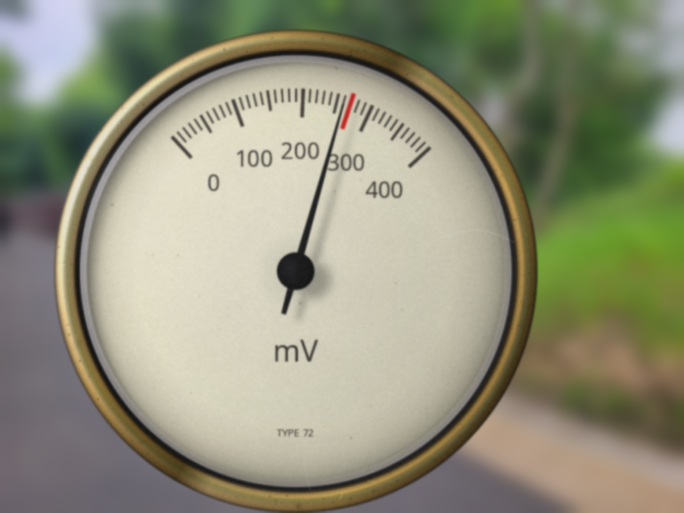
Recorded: **260** mV
